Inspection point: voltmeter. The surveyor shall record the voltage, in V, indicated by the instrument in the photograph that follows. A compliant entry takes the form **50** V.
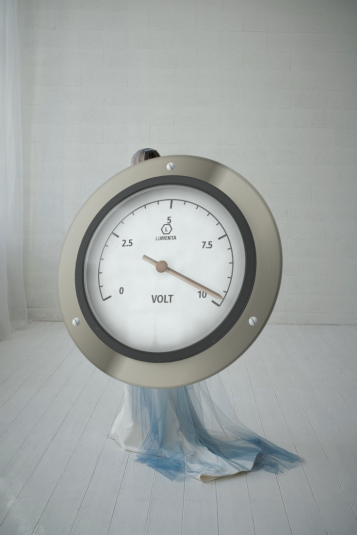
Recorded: **9.75** V
